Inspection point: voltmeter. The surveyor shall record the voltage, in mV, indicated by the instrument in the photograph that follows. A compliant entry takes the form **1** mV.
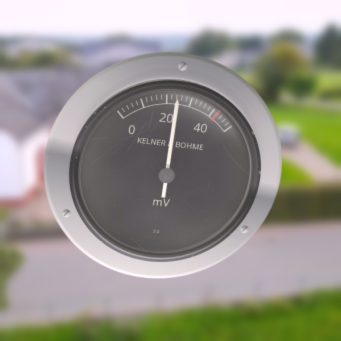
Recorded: **24** mV
